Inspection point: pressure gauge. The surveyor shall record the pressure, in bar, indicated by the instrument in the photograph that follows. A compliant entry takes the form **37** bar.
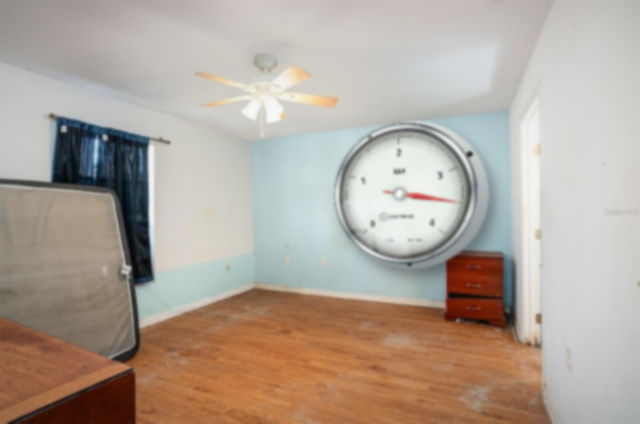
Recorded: **3.5** bar
